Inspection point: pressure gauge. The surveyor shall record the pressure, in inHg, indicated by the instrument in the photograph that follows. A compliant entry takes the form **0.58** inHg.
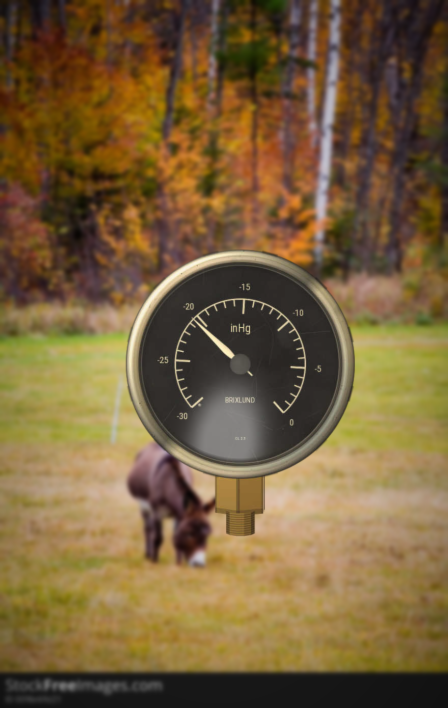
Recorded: **-20.5** inHg
